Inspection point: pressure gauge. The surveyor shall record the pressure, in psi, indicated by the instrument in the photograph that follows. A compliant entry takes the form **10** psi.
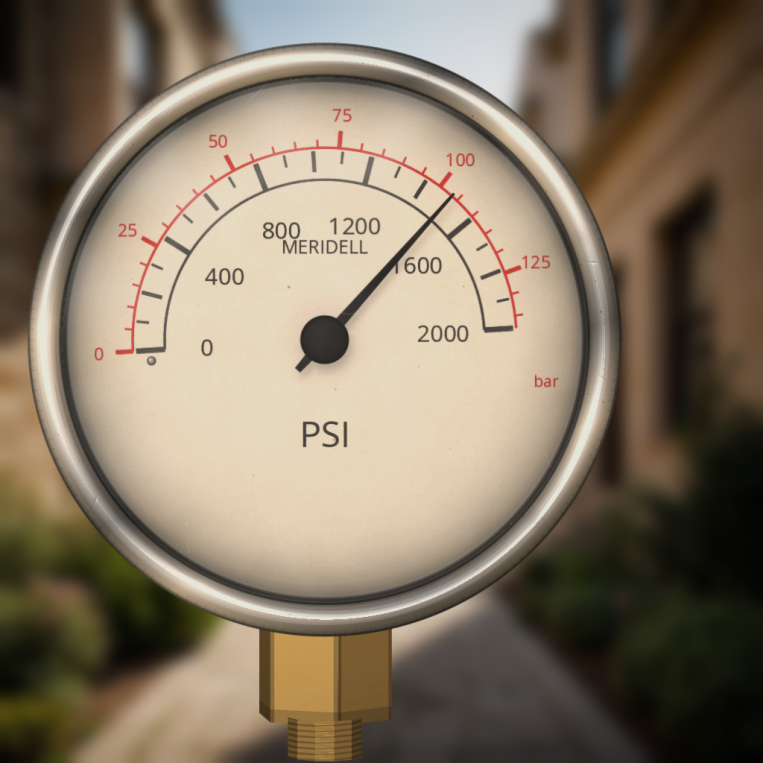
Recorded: **1500** psi
